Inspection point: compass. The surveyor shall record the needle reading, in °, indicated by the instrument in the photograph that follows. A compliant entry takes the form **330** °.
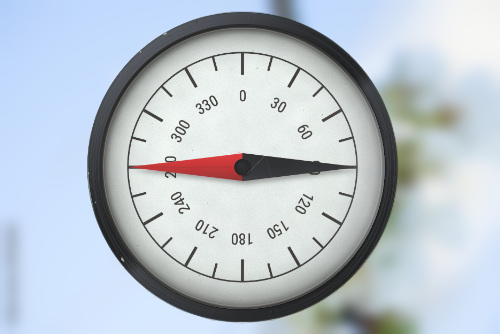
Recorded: **270** °
